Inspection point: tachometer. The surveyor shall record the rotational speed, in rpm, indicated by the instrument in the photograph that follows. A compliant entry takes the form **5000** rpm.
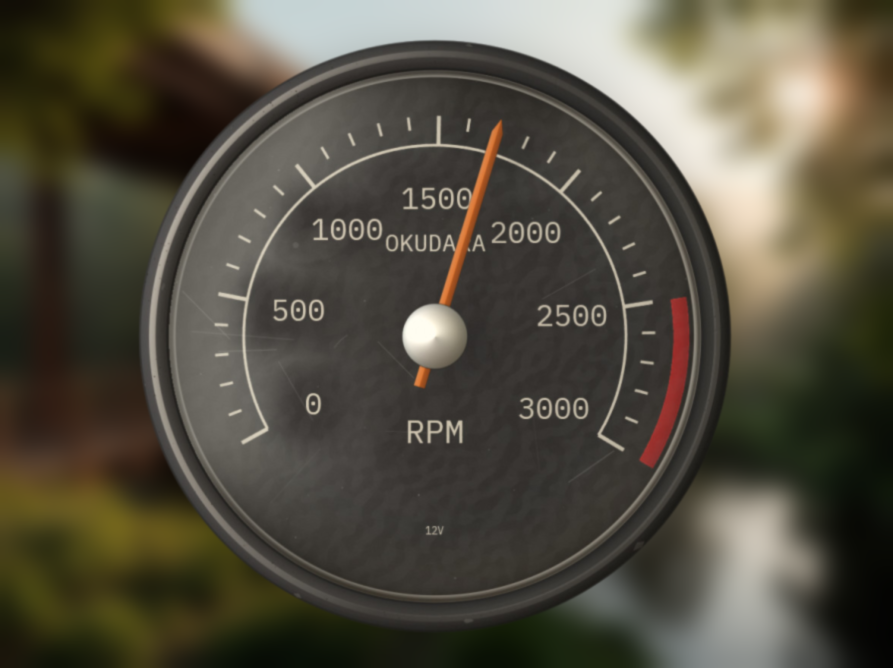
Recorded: **1700** rpm
